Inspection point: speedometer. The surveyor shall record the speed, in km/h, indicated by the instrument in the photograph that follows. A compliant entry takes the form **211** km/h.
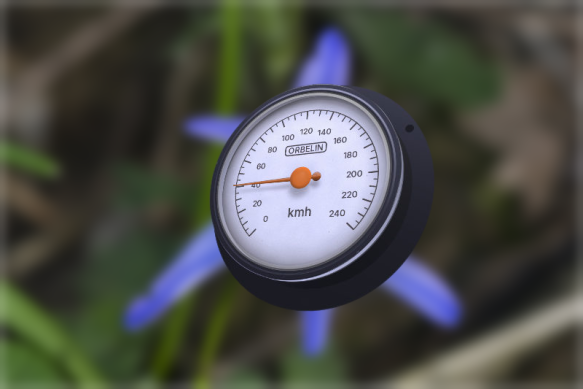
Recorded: **40** km/h
